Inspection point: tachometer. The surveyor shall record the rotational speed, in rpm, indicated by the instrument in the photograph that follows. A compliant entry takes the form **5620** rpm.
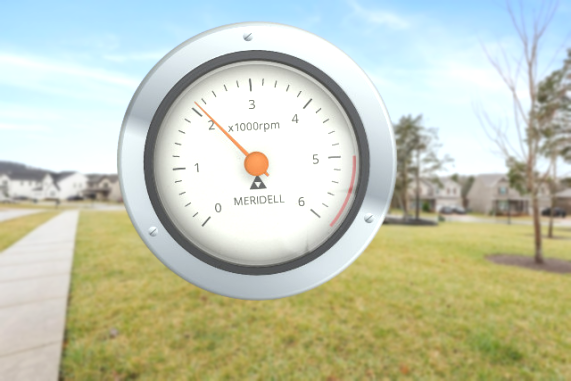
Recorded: **2100** rpm
